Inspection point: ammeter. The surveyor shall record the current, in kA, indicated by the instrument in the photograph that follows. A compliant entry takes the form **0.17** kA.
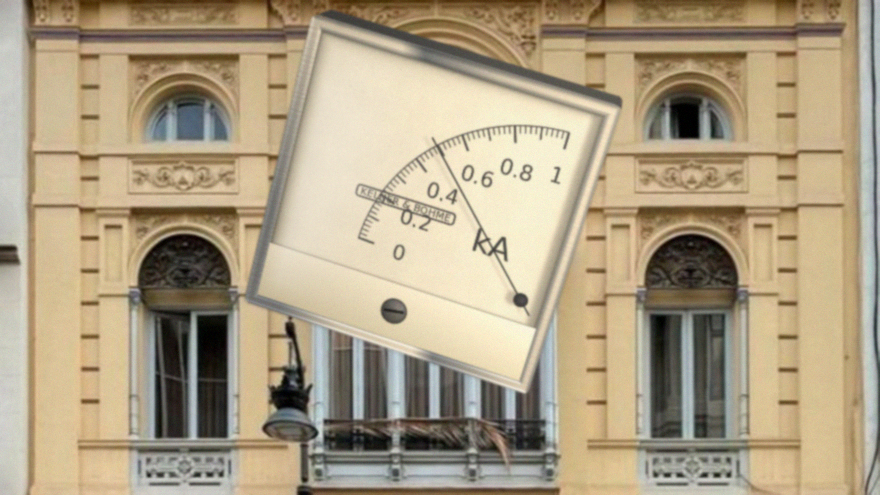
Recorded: **0.5** kA
